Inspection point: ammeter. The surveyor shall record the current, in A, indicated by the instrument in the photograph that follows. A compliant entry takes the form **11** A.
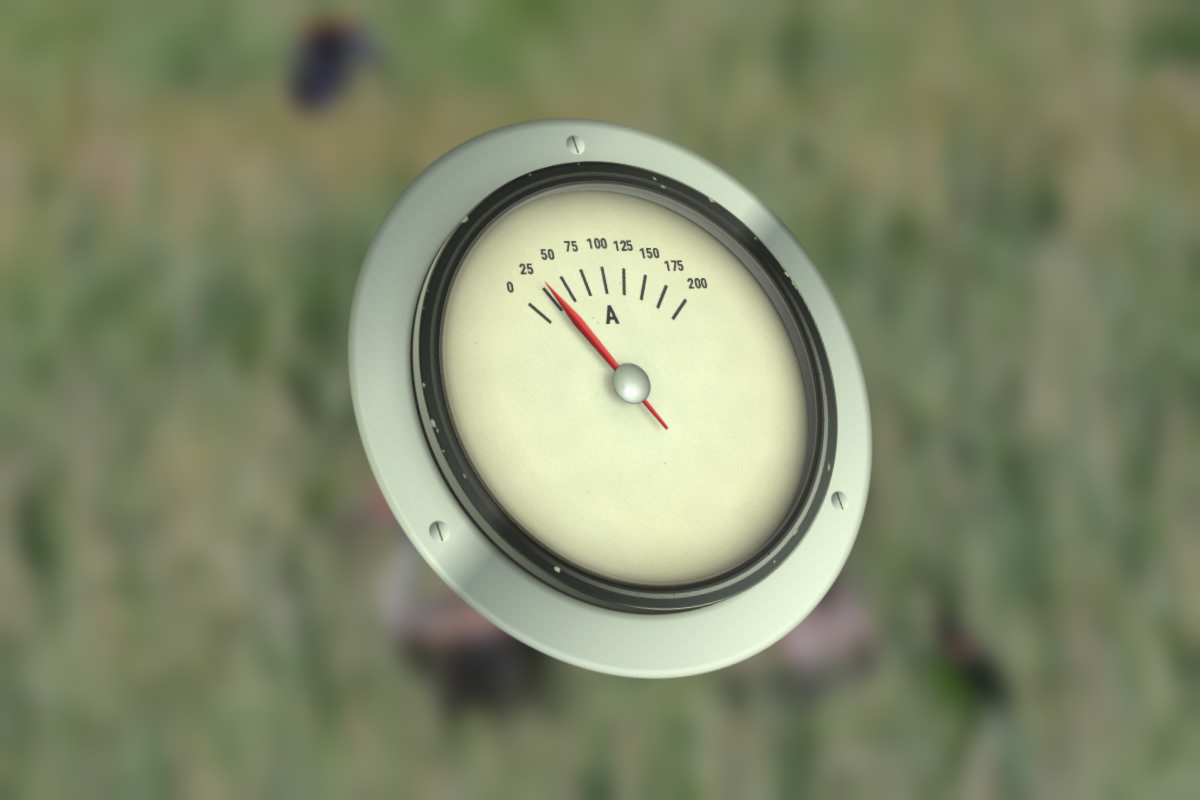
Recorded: **25** A
